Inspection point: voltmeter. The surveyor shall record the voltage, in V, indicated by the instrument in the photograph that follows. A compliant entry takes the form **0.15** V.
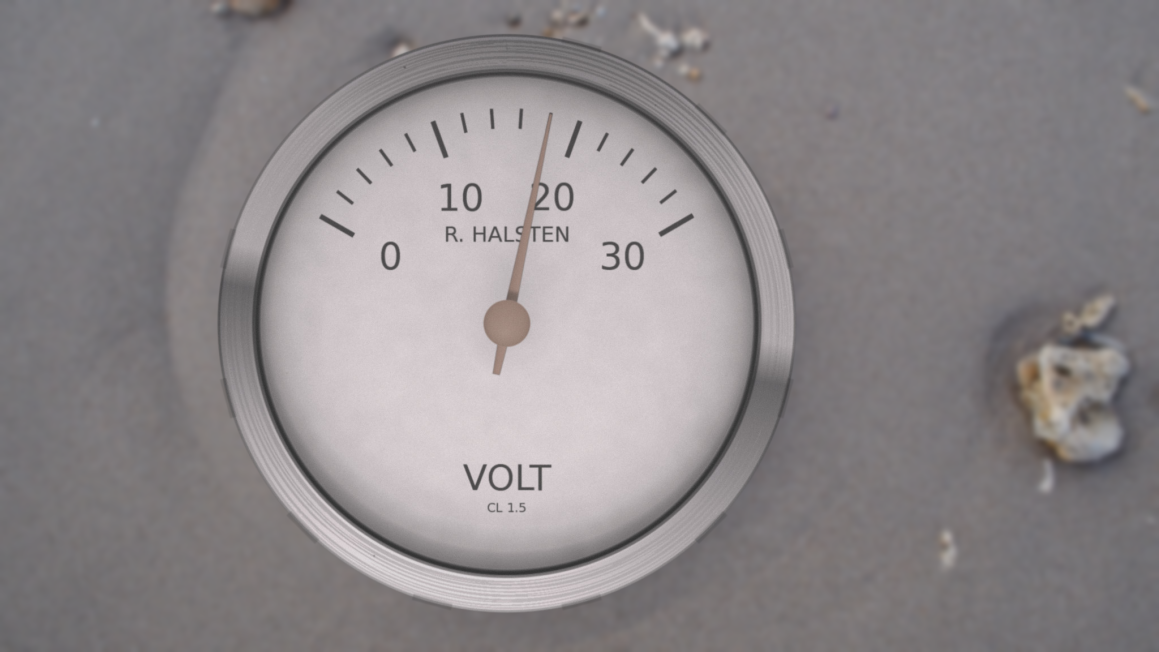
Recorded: **18** V
